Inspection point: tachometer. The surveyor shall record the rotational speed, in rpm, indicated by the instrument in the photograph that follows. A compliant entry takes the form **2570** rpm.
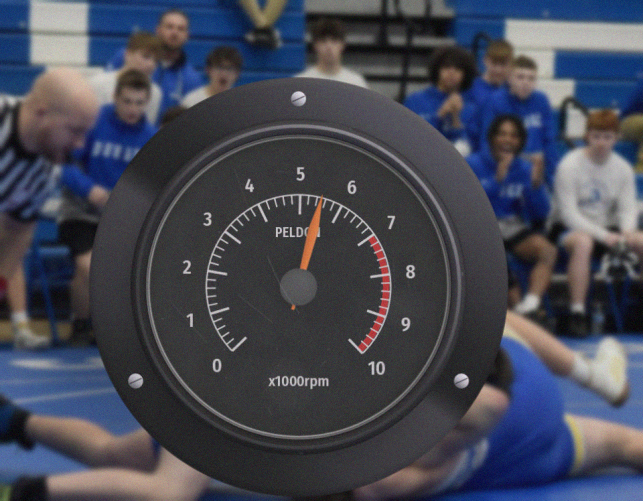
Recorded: **5500** rpm
